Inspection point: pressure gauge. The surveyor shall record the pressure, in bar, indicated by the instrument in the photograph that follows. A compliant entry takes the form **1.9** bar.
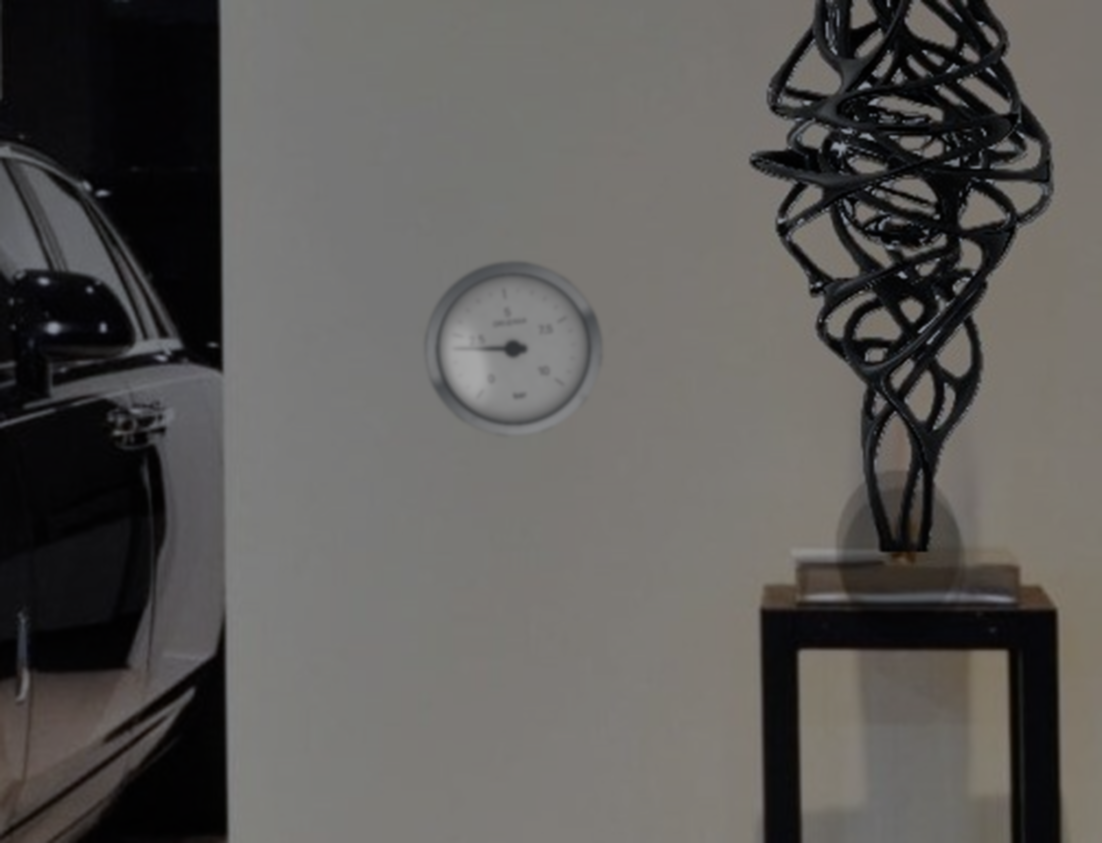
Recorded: **2** bar
